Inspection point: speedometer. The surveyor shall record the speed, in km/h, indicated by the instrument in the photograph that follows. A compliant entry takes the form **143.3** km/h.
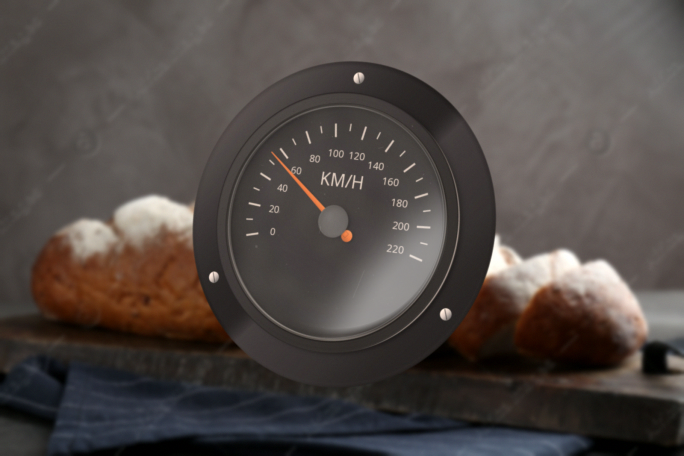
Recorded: **55** km/h
